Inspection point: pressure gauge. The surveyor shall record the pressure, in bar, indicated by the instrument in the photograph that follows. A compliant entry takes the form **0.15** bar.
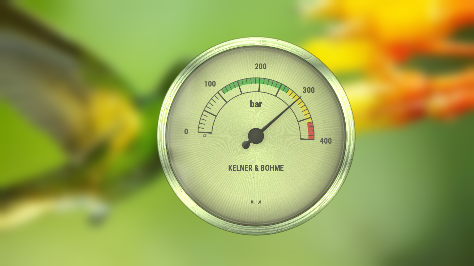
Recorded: **300** bar
